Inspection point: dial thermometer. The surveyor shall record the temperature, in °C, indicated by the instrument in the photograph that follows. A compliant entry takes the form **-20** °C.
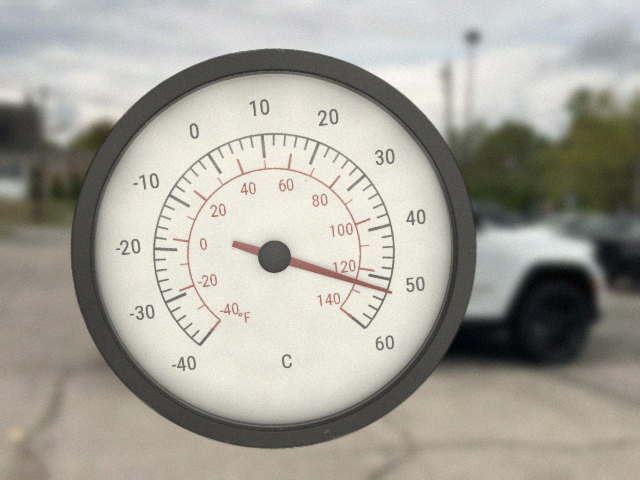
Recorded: **52** °C
